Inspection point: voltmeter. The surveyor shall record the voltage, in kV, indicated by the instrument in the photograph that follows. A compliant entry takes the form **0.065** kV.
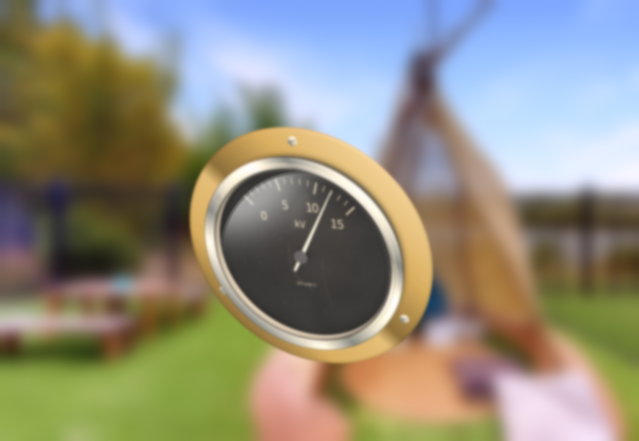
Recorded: **12** kV
